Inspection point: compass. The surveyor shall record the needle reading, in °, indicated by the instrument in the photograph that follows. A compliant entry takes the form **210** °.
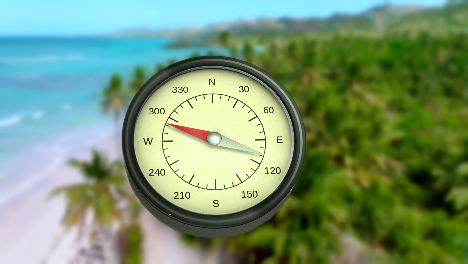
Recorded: **290** °
